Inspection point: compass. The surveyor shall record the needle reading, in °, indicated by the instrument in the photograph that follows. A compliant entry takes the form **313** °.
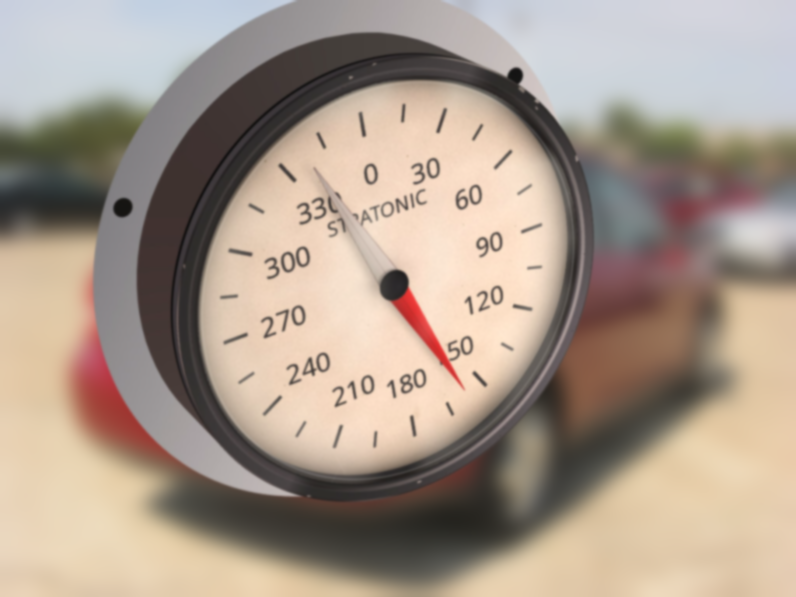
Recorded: **157.5** °
